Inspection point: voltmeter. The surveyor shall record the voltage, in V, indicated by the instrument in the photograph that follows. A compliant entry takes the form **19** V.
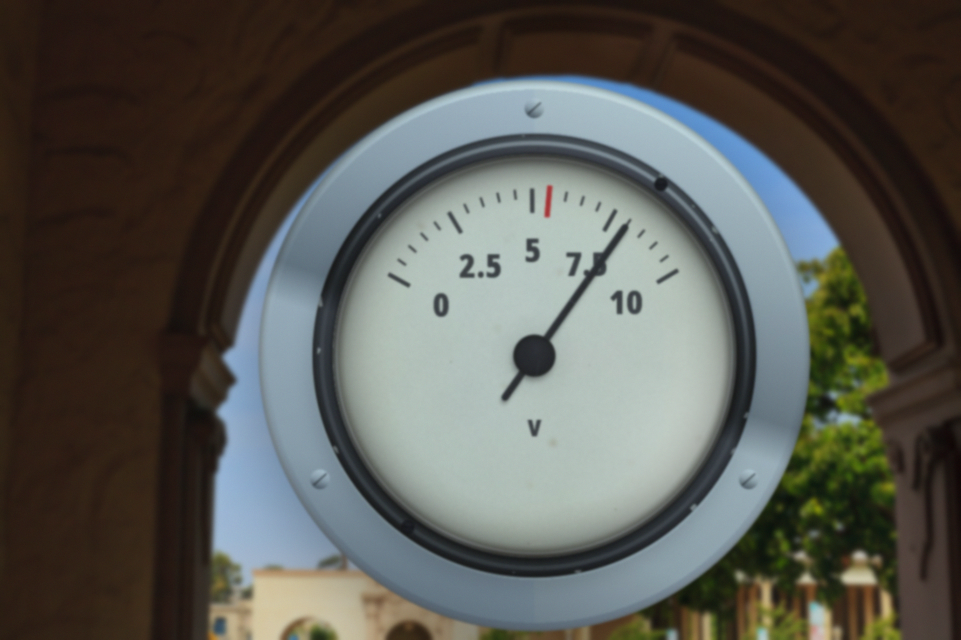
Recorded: **8** V
